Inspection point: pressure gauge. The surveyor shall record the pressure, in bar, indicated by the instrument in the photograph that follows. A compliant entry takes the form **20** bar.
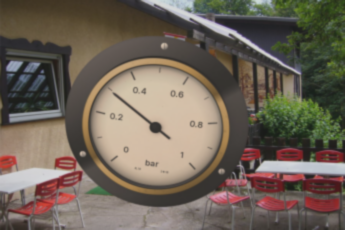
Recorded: **0.3** bar
